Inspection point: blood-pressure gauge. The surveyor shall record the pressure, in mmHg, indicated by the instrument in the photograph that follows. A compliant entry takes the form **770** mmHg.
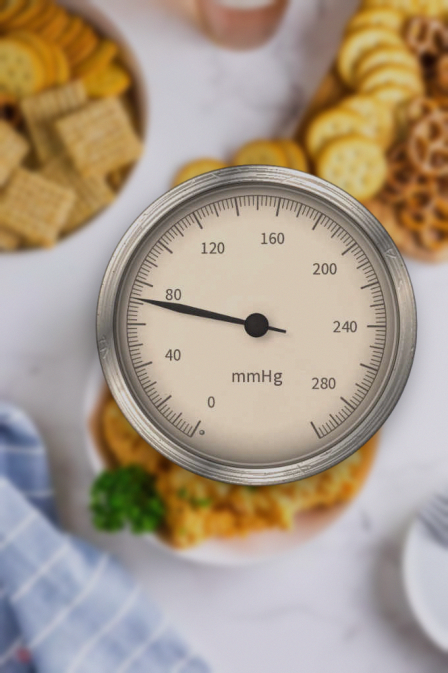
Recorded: **72** mmHg
